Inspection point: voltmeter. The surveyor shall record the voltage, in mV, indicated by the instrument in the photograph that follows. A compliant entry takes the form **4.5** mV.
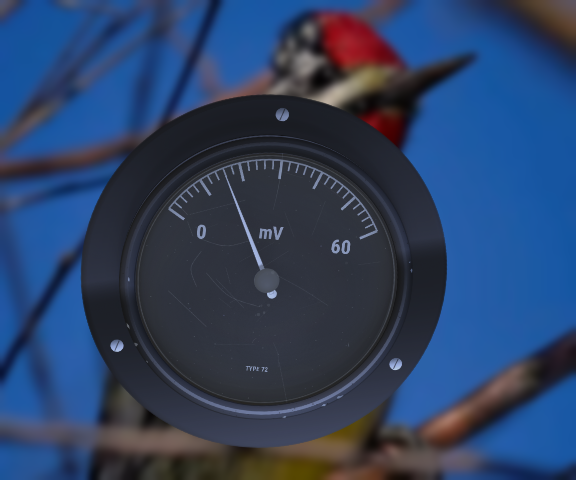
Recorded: **16** mV
